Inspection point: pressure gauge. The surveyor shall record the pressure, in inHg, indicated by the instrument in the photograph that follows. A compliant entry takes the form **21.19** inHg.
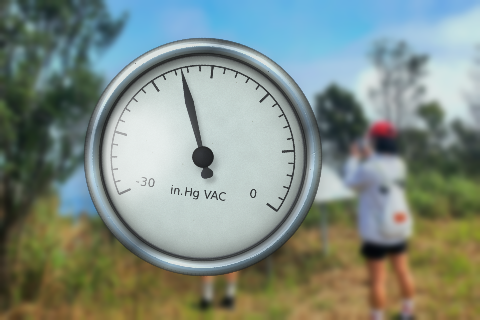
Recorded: **-17.5** inHg
